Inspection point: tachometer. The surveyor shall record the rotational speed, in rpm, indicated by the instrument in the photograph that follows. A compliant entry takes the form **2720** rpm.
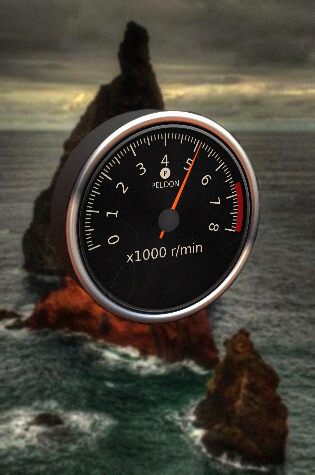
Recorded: **5000** rpm
